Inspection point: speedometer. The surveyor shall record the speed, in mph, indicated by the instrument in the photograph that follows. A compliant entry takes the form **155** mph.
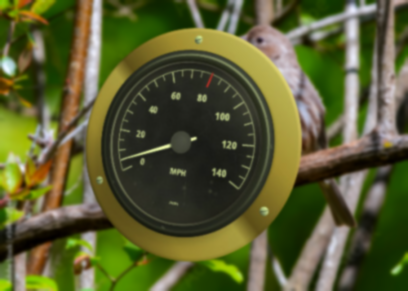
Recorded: **5** mph
